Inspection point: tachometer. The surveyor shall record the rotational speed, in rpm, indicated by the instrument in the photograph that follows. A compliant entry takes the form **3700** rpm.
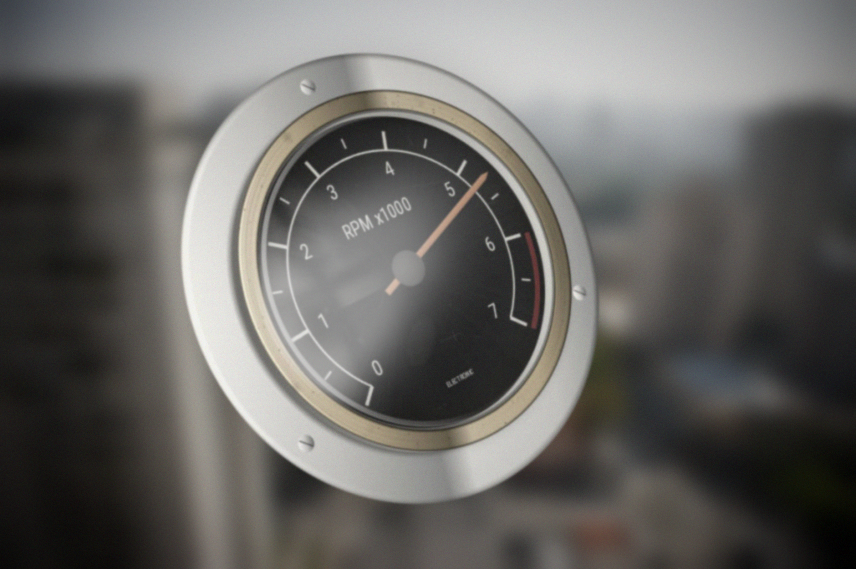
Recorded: **5250** rpm
